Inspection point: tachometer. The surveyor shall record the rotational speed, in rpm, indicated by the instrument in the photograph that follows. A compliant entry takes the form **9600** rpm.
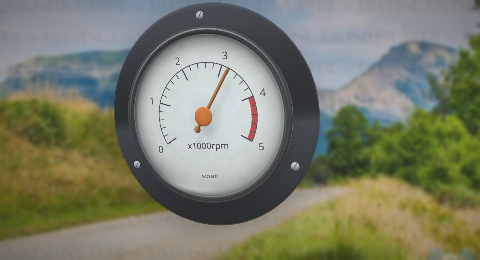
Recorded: **3200** rpm
